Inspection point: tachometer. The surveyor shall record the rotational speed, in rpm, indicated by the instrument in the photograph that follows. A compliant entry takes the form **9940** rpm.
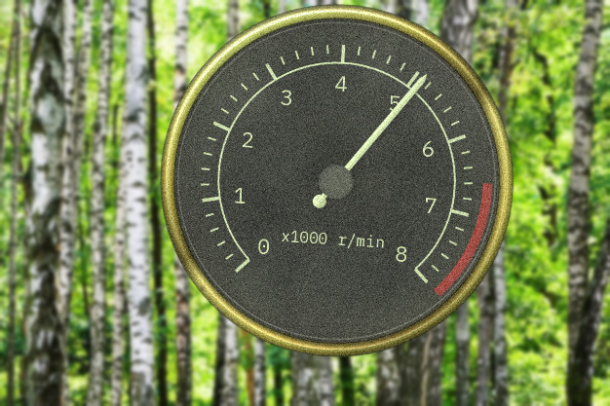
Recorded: **5100** rpm
